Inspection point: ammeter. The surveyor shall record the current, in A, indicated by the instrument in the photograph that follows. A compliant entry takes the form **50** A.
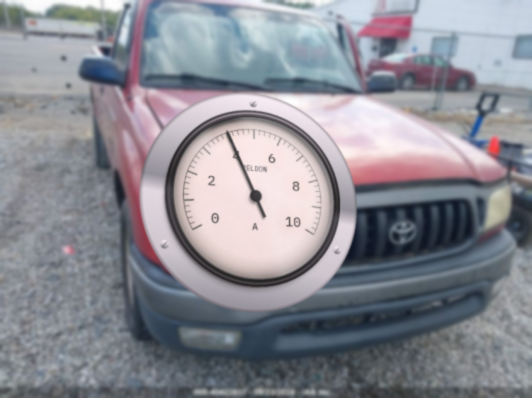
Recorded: **4** A
